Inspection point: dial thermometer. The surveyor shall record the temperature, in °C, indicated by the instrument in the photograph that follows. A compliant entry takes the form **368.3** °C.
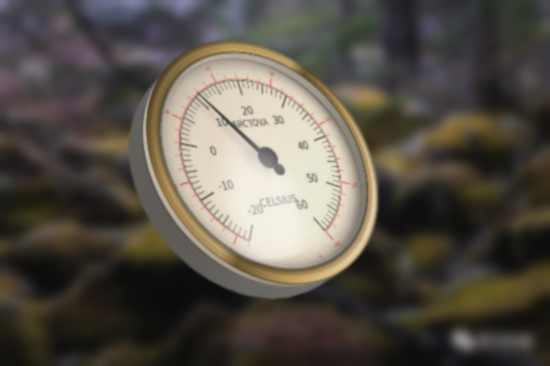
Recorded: **10** °C
